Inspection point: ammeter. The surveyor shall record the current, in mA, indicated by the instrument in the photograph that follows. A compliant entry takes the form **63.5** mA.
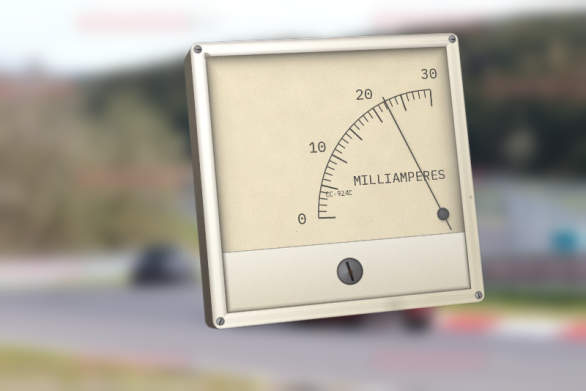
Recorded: **22** mA
